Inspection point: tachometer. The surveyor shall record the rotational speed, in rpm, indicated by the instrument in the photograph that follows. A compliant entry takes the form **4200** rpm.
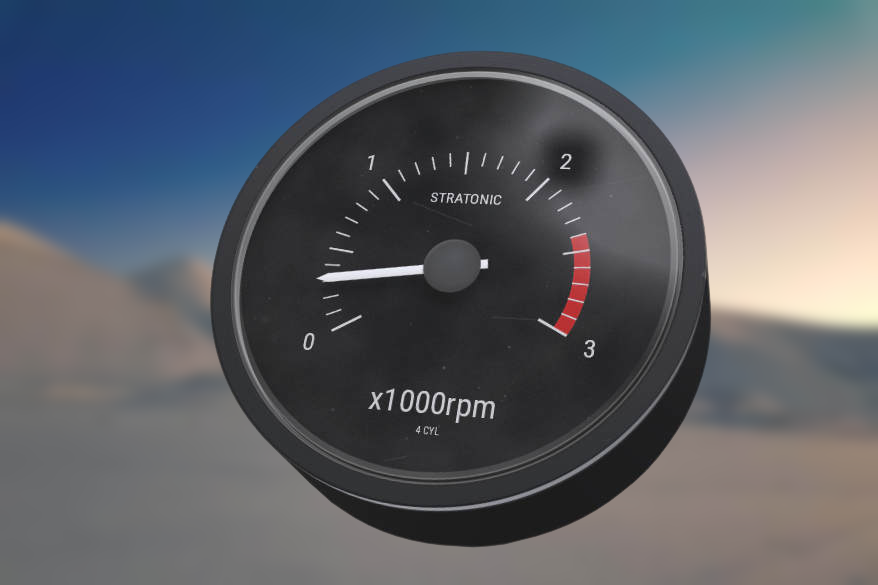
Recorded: **300** rpm
